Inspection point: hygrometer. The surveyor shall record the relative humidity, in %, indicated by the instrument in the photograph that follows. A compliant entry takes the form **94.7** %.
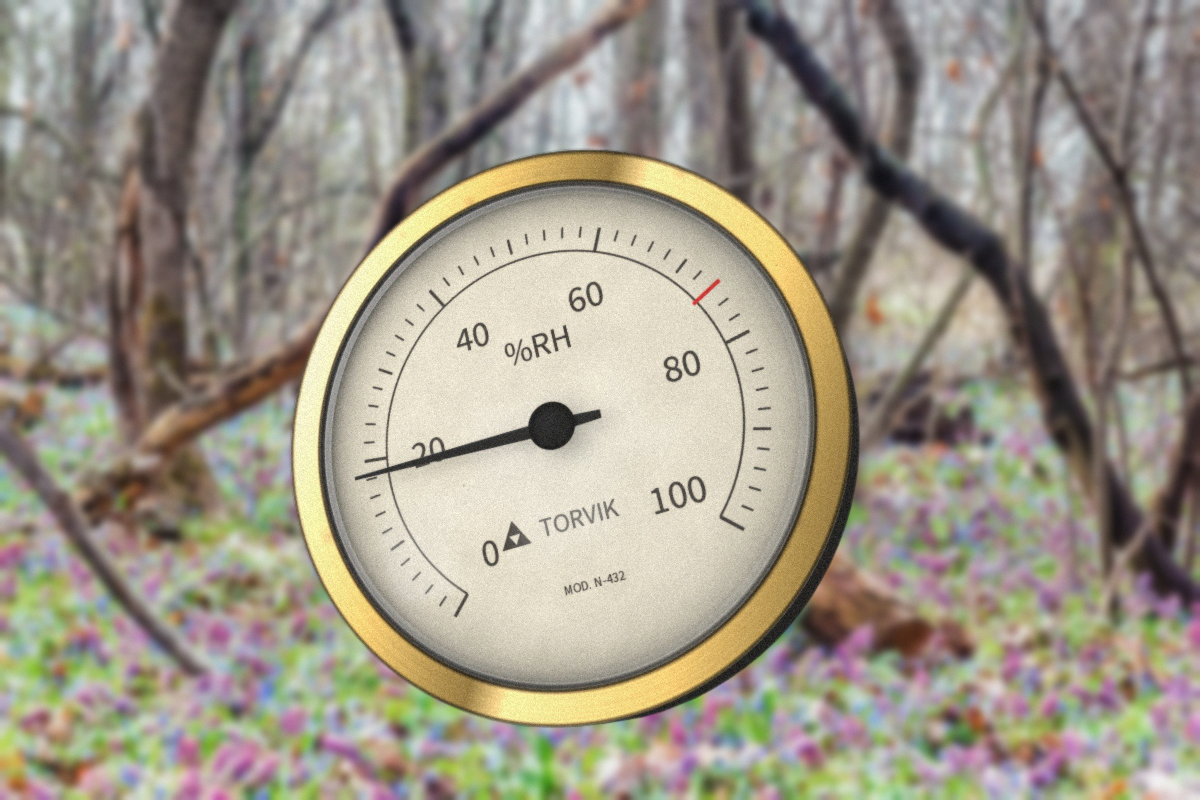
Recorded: **18** %
